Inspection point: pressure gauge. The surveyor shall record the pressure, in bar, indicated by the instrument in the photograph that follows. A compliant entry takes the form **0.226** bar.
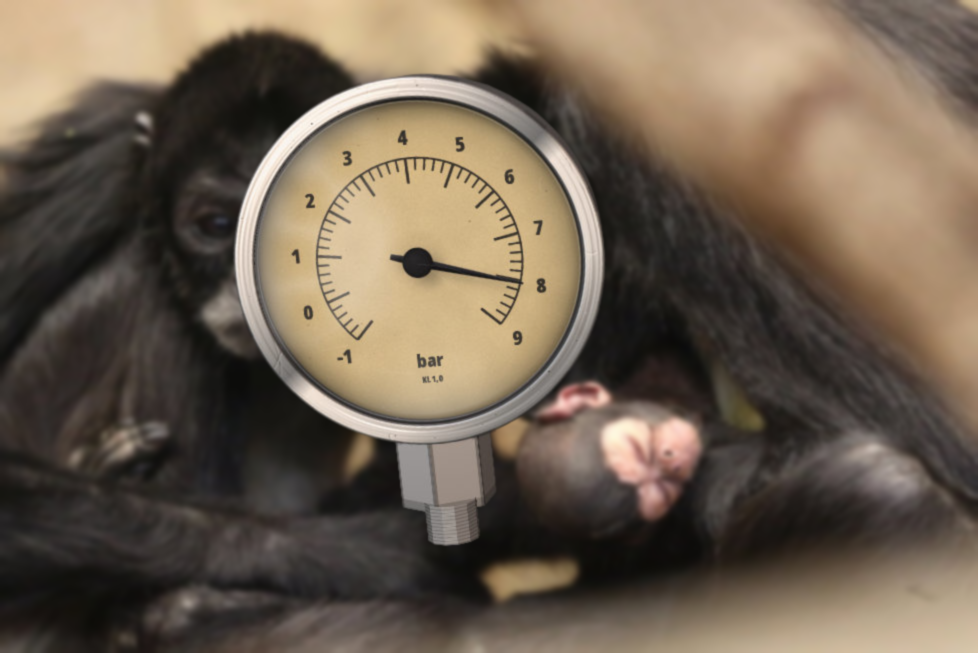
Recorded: **8** bar
